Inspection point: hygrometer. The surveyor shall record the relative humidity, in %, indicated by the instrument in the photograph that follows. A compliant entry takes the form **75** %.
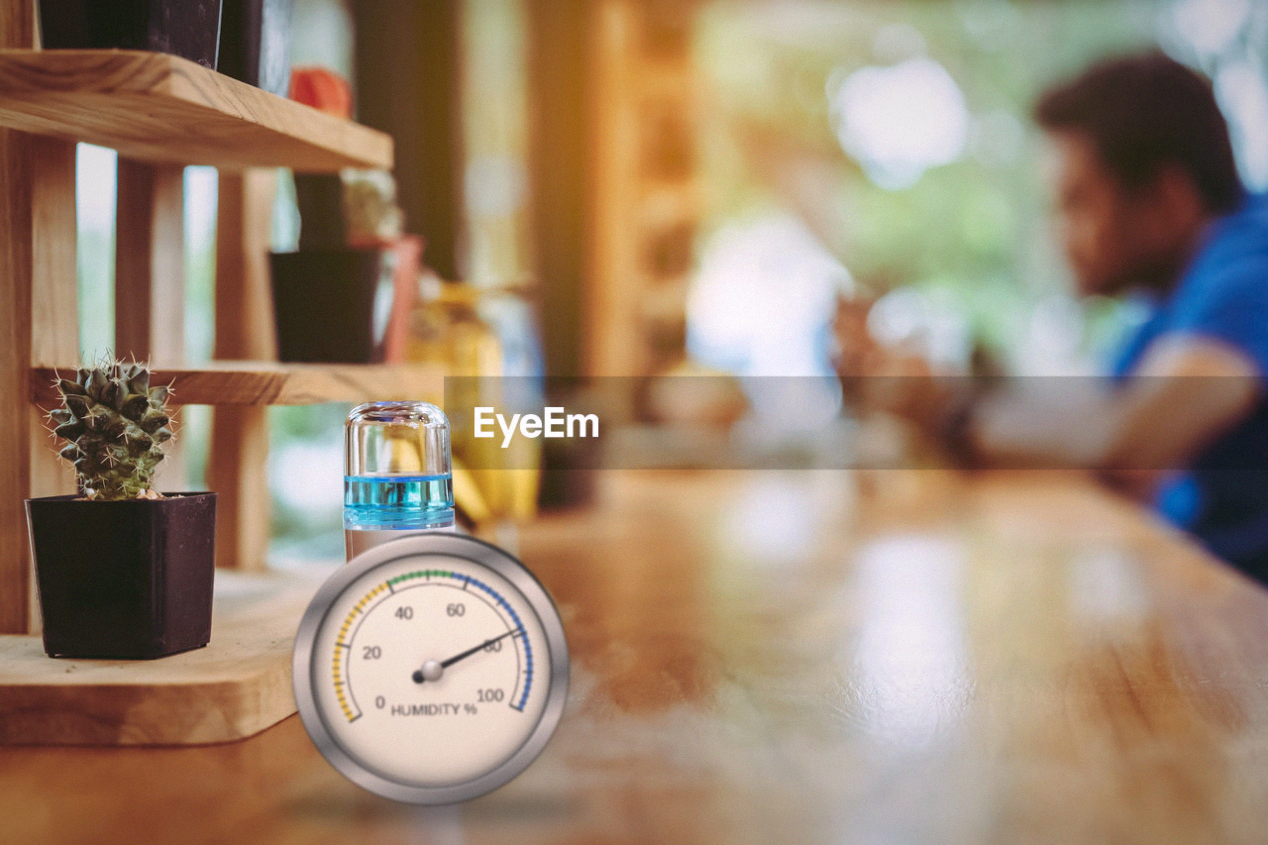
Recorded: **78** %
